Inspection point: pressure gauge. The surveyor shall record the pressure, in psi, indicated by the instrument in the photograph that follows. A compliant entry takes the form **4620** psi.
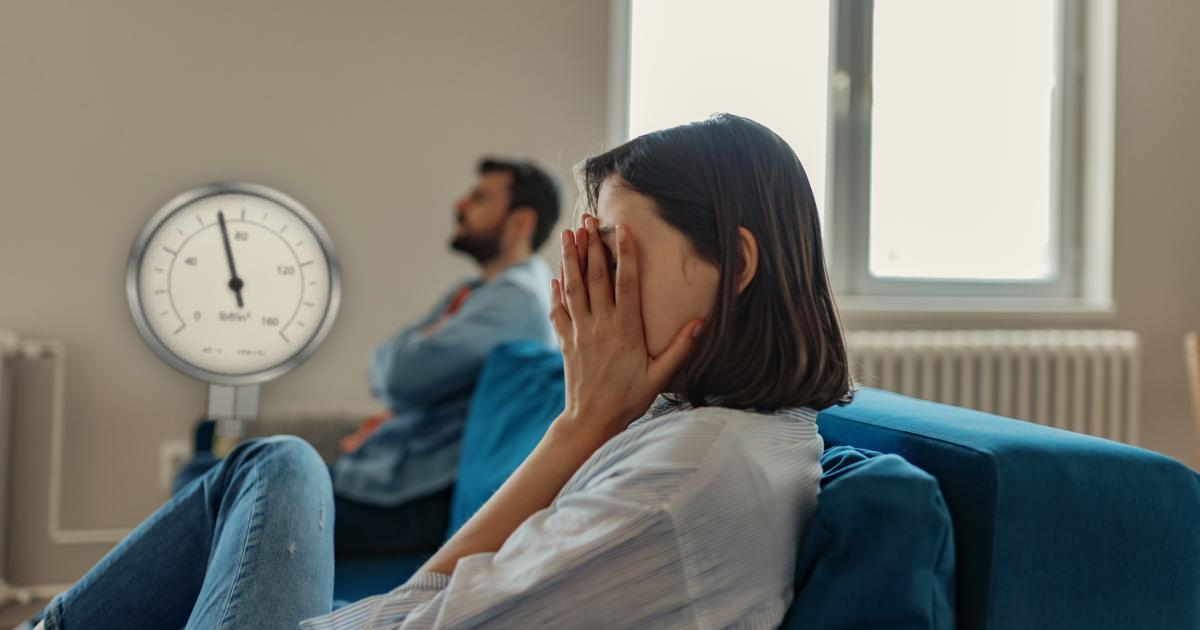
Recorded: **70** psi
